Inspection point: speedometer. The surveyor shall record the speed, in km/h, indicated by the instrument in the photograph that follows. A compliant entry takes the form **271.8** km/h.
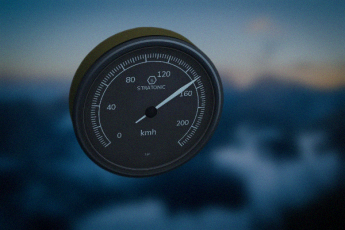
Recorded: **150** km/h
